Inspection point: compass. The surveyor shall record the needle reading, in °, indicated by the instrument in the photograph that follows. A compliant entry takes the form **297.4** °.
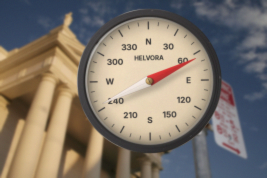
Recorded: **65** °
